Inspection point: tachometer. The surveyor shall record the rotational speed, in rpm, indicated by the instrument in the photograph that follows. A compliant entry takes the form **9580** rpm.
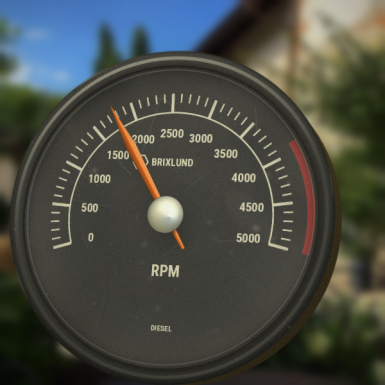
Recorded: **1800** rpm
